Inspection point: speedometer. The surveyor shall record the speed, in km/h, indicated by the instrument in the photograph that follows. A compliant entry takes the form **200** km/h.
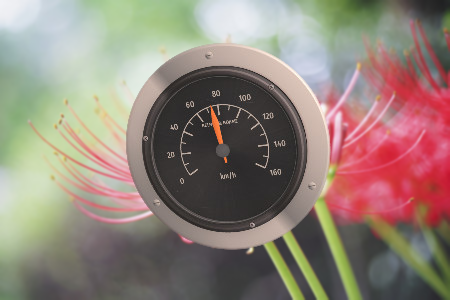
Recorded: **75** km/h
